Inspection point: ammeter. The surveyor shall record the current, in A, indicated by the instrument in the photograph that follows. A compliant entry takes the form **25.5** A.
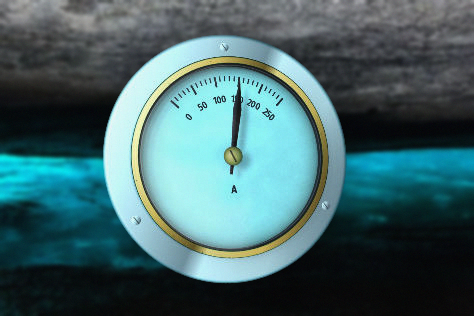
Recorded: **150** A
